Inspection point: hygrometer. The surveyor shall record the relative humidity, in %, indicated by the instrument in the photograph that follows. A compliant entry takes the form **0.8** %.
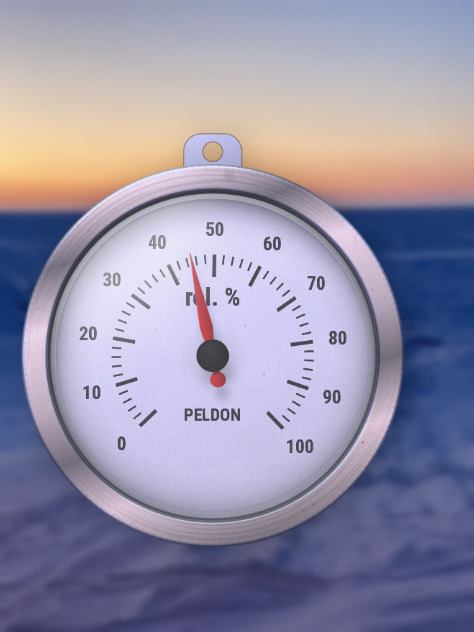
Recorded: **45** %
